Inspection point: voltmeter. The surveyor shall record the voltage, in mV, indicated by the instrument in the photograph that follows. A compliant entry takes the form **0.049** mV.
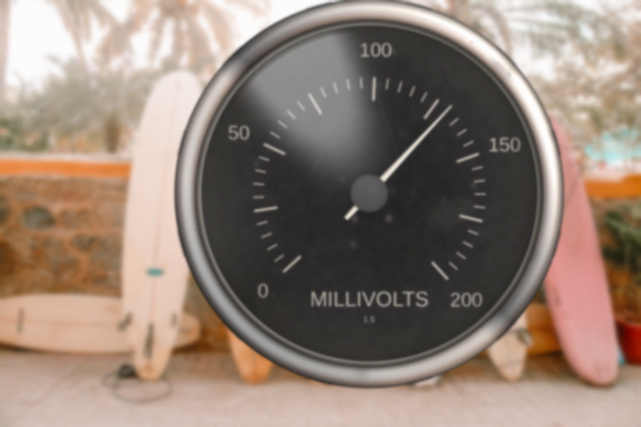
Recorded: **130** mV
